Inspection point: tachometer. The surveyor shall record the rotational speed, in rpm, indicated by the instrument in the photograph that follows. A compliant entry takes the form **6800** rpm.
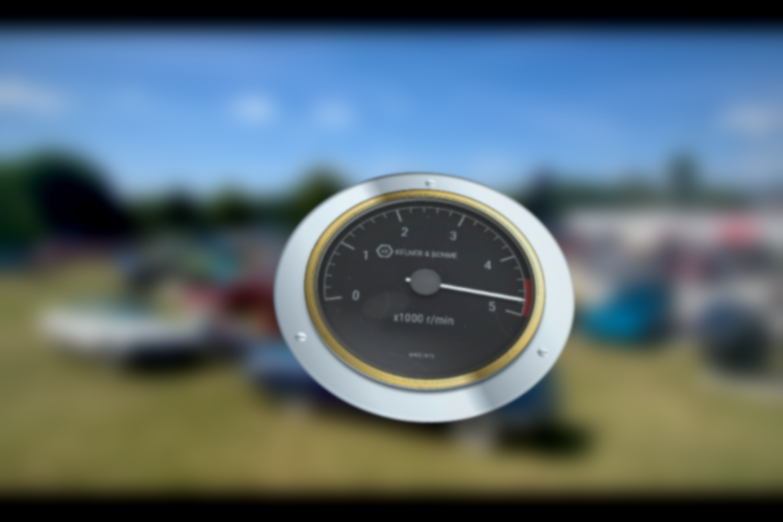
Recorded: **4800** rpm
